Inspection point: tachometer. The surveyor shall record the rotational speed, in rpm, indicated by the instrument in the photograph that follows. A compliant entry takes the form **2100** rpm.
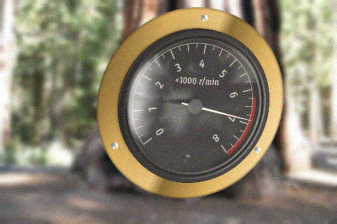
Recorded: **6875** rpm
